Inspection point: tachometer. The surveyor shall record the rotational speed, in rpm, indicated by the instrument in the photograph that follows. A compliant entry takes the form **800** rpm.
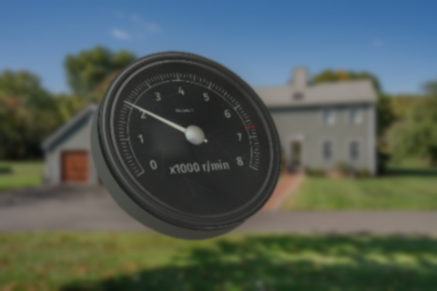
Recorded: **2000** rpm
